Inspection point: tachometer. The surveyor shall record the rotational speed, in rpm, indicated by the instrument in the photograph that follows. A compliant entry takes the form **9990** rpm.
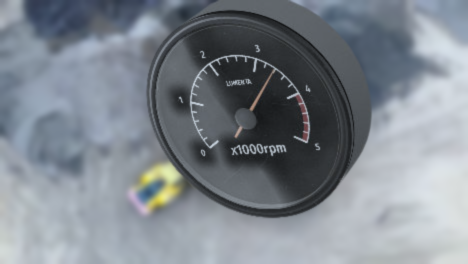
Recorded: **3400** rpm
